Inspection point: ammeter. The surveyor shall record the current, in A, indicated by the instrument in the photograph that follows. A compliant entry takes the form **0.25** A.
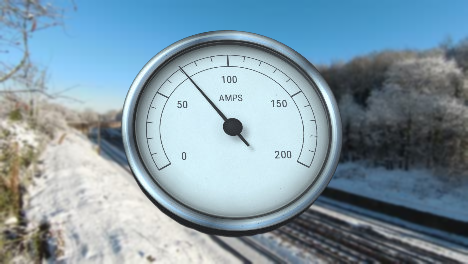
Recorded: **70** A
